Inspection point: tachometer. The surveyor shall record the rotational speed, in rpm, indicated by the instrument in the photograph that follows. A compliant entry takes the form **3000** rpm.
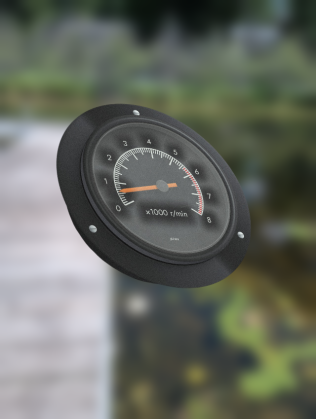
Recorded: **500** rpm
